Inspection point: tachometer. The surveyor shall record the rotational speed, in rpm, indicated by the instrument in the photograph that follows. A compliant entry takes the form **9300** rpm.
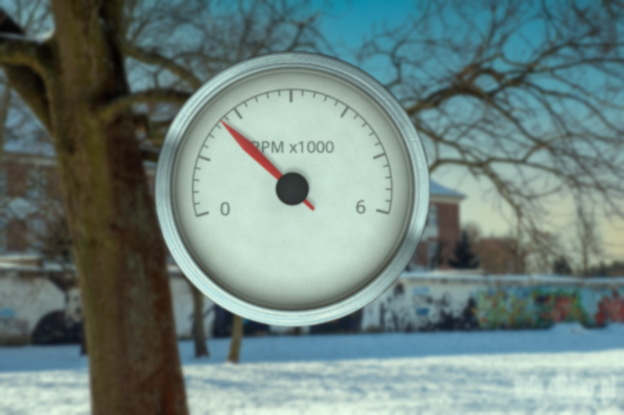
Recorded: **1700** rpm
